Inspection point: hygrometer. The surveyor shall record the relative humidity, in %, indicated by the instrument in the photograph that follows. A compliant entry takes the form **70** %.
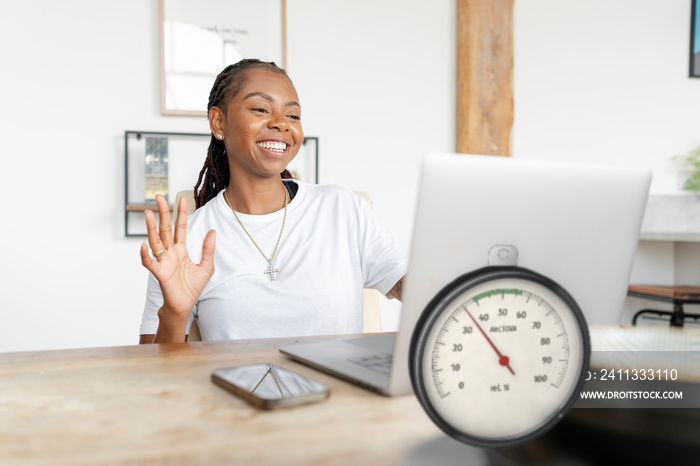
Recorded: **35** %
